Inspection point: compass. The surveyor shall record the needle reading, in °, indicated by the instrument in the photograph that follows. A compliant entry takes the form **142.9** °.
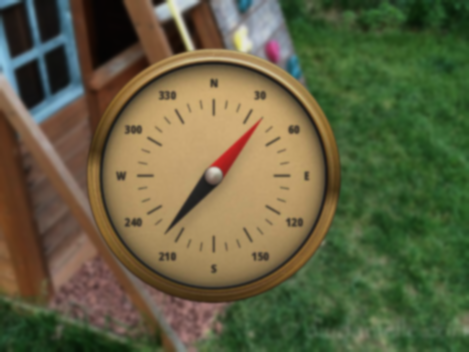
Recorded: **40** °
